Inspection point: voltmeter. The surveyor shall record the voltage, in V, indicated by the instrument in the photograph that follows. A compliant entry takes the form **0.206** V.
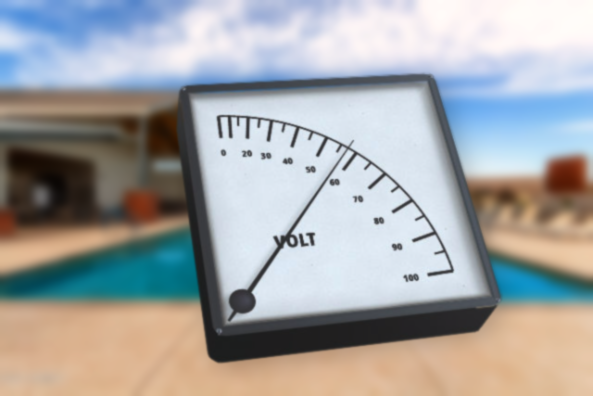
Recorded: **57.5** V
